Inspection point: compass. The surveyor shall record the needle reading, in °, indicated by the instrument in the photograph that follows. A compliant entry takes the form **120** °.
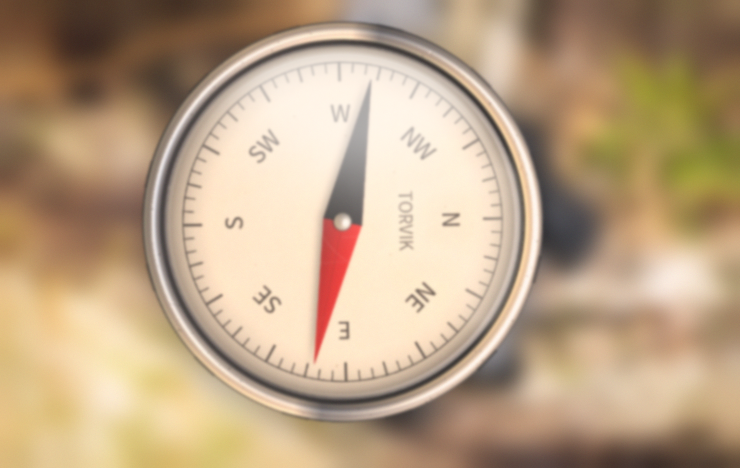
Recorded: **102.5** °
